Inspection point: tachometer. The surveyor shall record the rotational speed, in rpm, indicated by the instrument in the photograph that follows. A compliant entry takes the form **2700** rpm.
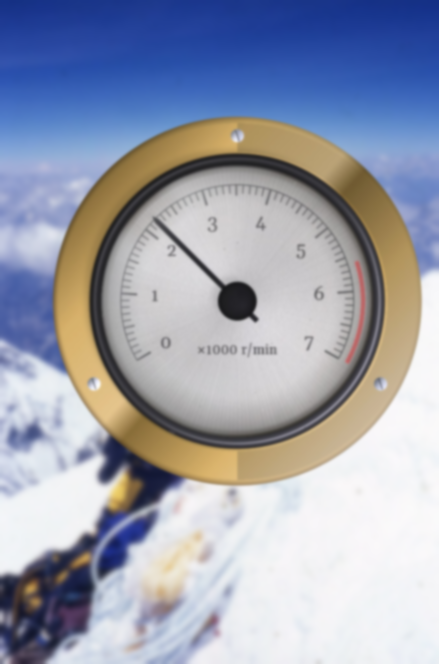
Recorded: **2200** rpm
